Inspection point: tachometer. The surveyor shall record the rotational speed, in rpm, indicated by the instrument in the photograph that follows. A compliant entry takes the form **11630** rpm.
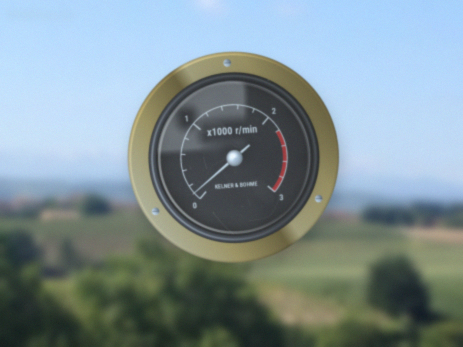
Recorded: **100** rpm
